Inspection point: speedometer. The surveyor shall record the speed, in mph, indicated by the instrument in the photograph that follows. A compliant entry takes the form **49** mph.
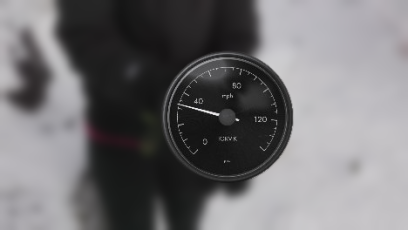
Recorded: **32.5** mph
